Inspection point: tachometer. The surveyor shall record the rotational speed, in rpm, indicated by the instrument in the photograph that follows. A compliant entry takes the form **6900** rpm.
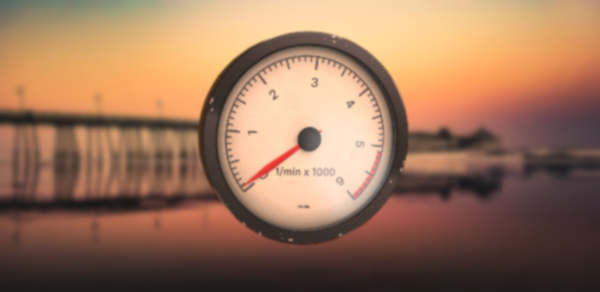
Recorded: **100** rpm
